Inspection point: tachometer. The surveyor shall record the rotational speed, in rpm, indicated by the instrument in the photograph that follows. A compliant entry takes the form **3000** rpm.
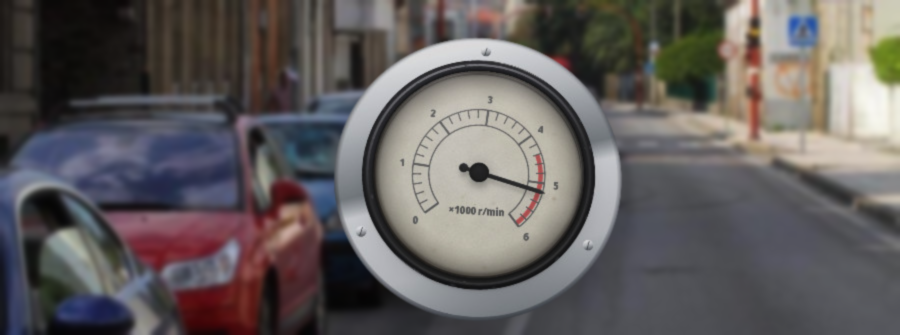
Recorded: **5200** rpm
